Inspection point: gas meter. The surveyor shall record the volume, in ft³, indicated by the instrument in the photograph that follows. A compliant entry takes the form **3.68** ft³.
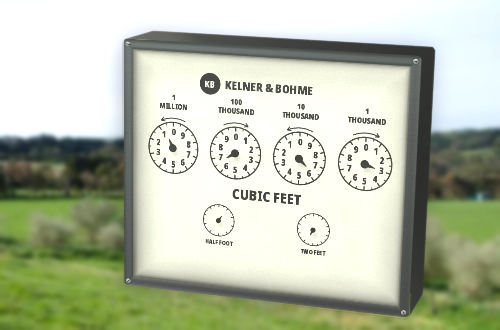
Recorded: **66300** ft³
